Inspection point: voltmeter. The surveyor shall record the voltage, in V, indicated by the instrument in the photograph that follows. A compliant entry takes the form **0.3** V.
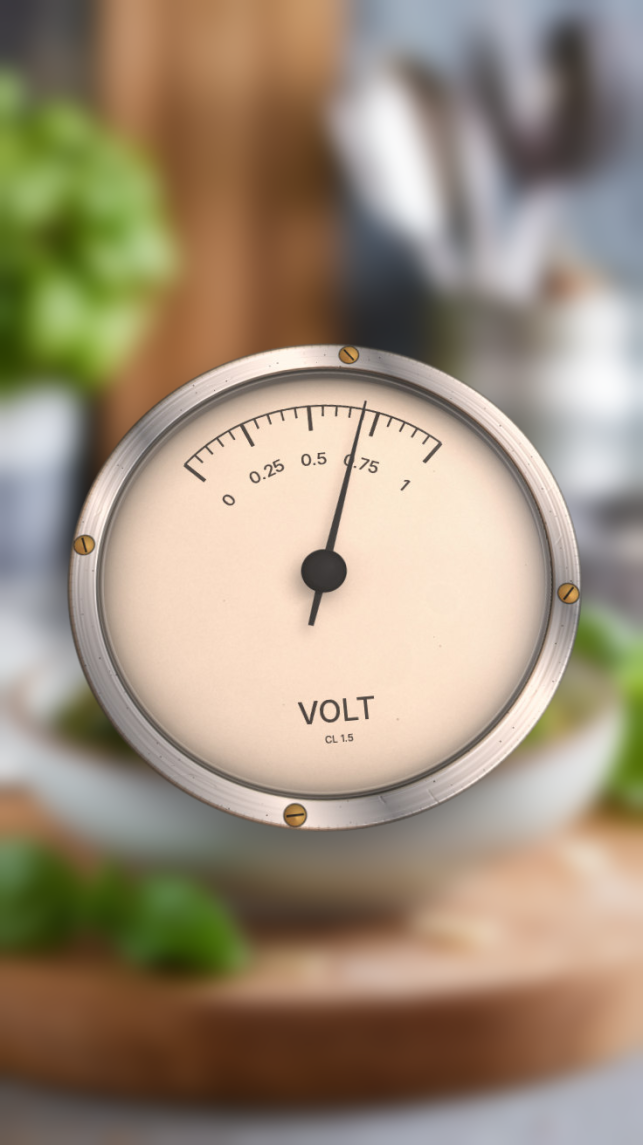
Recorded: **0.7** V
